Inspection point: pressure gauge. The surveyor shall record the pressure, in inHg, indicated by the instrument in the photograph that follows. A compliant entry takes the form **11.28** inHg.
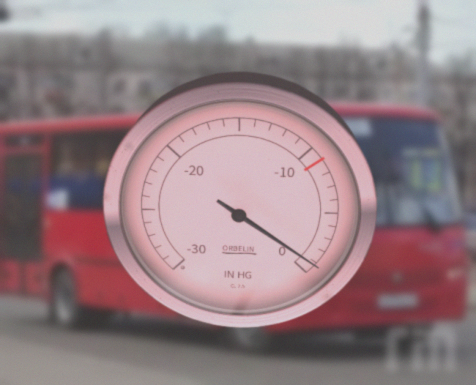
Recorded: **-1** inHg
